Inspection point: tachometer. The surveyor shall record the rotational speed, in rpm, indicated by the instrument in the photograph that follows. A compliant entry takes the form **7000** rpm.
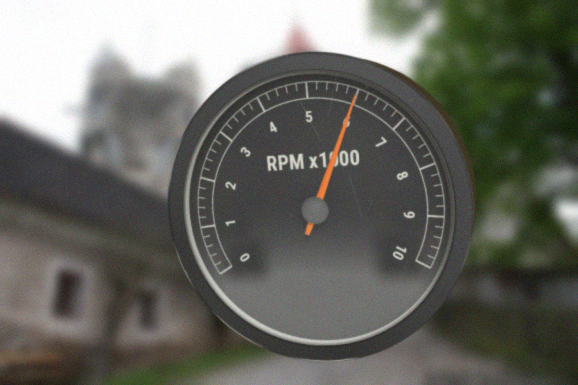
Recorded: **6000** rpm
